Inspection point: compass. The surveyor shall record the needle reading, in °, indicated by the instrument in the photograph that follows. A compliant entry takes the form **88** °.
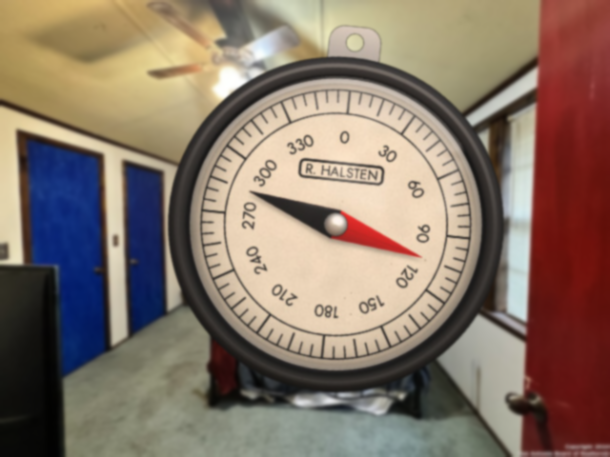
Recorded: **105** °
